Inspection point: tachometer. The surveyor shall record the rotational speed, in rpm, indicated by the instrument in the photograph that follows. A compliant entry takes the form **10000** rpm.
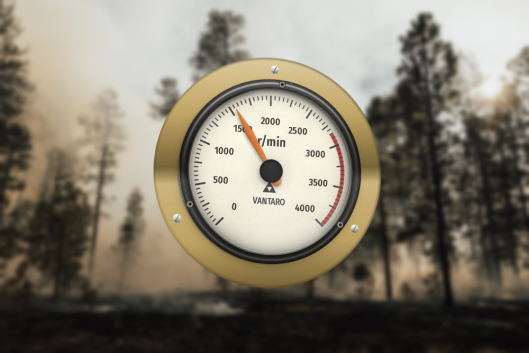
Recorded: **1550** rpm
